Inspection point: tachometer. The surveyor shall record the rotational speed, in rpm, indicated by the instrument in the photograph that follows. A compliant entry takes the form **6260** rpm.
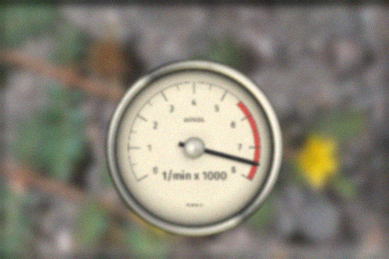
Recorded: **7500** rpm
